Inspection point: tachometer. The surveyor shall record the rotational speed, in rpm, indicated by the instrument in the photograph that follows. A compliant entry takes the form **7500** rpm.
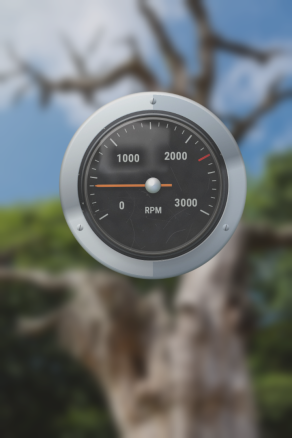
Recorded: **400** rpm
